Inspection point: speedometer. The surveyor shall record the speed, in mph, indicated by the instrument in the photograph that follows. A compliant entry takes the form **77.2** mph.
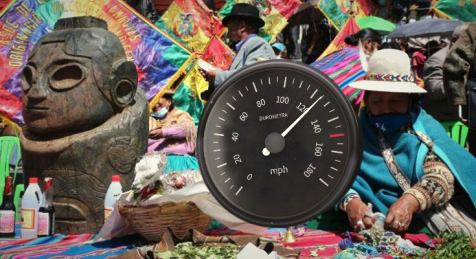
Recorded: **125** mph
